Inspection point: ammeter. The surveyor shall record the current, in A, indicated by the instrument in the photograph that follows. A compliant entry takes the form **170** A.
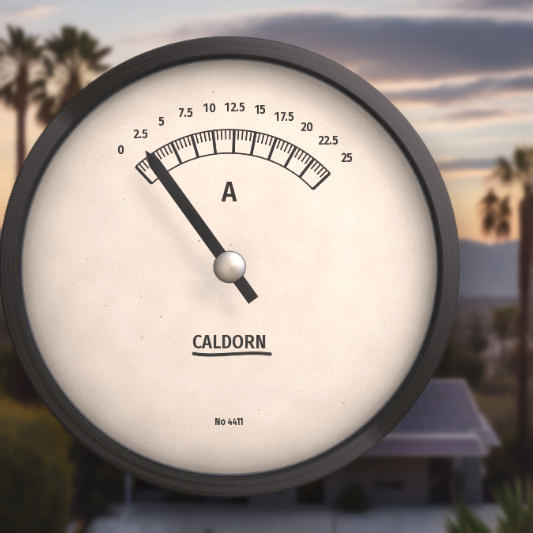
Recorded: **2** A
